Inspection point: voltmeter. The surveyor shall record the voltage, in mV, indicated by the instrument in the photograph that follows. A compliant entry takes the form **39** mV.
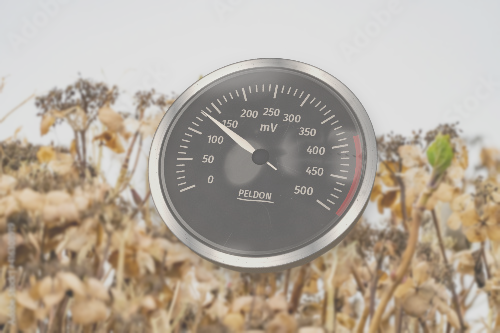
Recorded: **130** mV
